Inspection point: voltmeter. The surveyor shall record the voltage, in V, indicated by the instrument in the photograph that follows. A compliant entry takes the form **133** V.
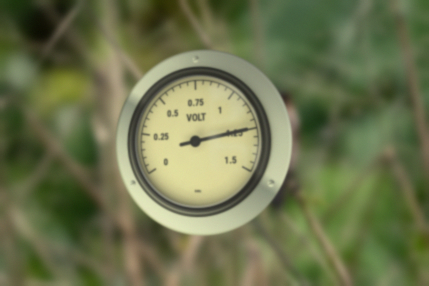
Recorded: **1.25** V
